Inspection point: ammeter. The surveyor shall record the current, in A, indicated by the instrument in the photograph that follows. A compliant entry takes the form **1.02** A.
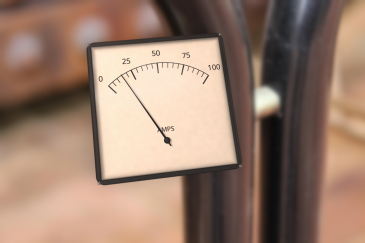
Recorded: **15** A
